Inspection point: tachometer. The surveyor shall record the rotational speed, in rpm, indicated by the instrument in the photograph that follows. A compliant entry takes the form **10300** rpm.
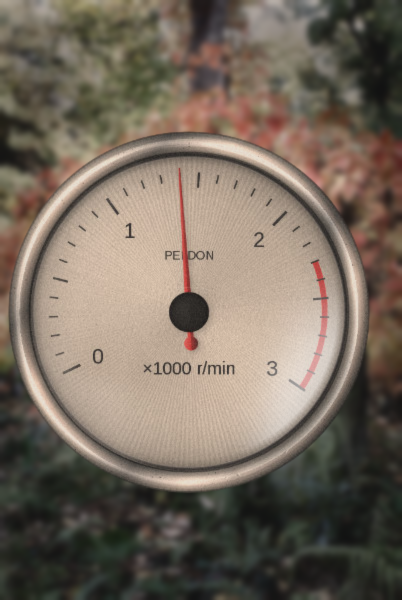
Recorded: **1400** rpm
